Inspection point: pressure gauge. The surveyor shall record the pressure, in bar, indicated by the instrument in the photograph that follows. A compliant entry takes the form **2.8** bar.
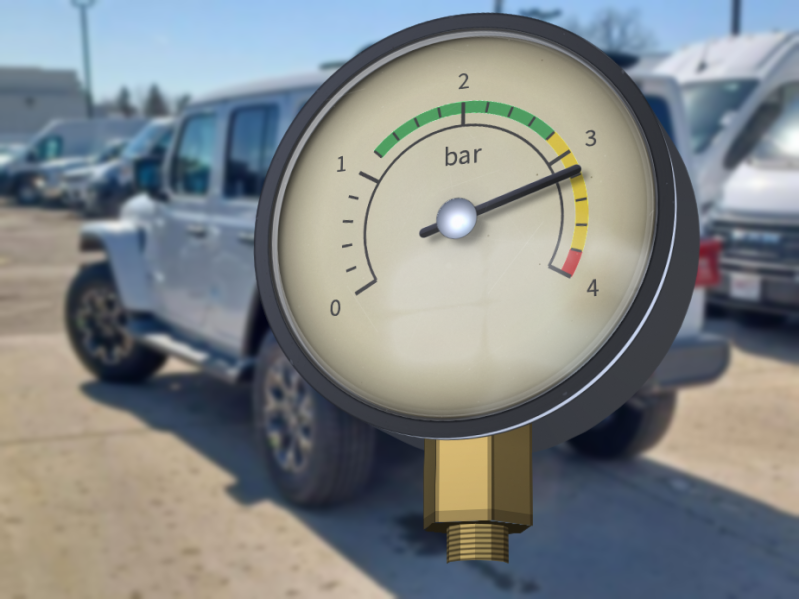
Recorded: **3.2** bar
